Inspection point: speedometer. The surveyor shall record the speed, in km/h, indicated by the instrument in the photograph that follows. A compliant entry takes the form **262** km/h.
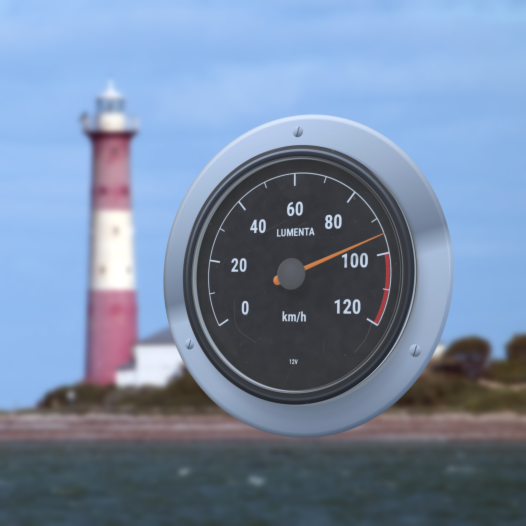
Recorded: **95** km/h
